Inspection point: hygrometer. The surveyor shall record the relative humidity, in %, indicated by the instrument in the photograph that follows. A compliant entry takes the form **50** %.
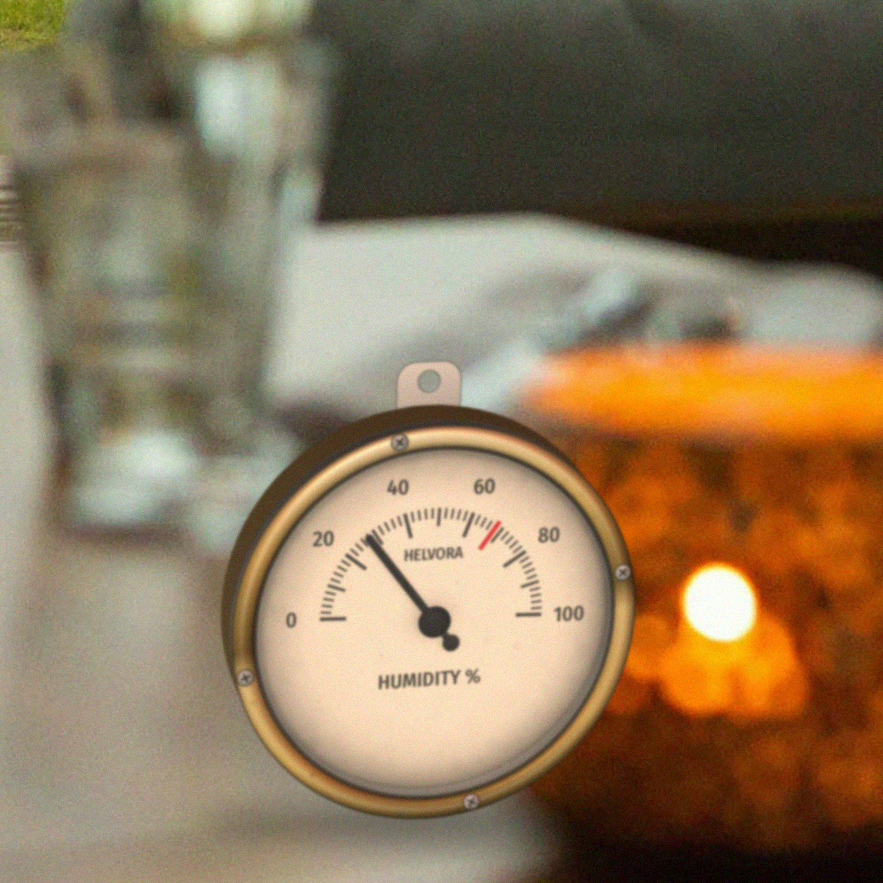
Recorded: **28** %
